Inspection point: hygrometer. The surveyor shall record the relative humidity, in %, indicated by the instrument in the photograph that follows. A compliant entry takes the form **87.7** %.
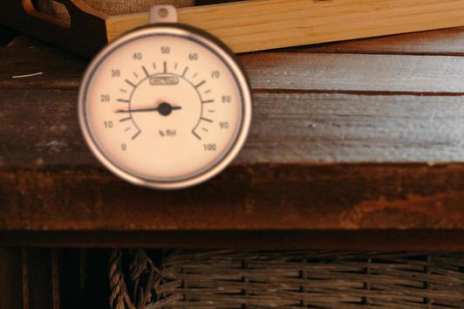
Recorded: **15** %
